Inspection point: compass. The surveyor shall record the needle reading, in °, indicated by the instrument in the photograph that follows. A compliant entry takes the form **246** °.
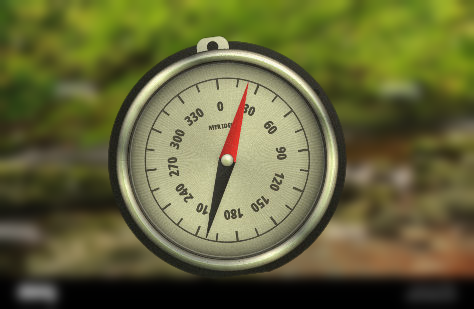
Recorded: **22.5** °
